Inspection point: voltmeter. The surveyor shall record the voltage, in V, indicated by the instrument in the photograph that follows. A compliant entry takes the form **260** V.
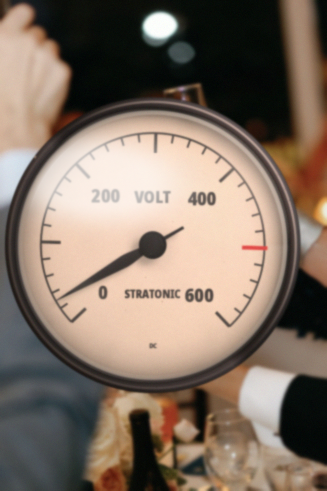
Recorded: **30** V
